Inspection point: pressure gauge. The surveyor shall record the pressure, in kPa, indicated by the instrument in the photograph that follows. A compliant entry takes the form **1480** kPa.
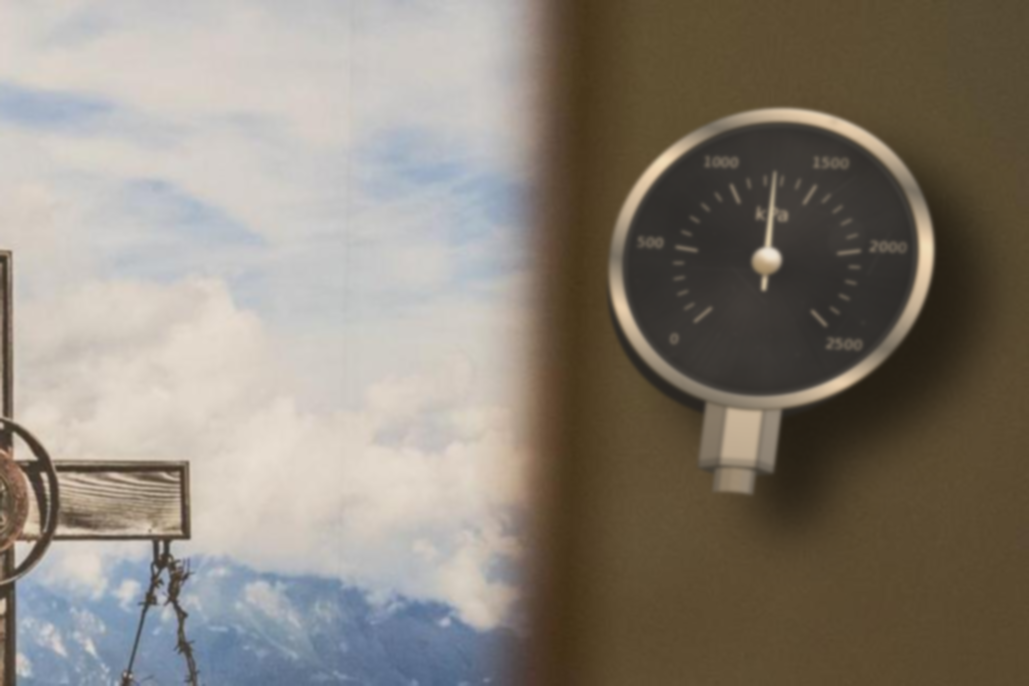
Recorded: **1250** kPa
